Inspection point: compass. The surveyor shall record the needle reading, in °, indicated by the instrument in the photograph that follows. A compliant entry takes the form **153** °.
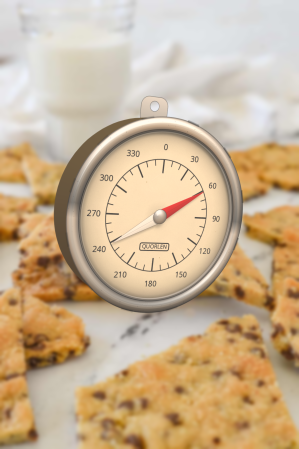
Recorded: **60** °
